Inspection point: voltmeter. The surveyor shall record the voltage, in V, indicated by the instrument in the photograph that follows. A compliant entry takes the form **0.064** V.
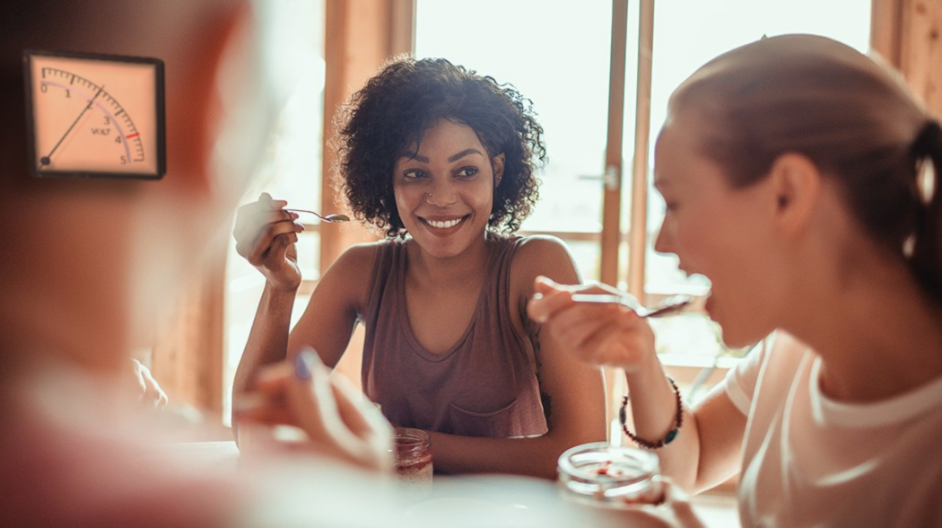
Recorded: **2** V
